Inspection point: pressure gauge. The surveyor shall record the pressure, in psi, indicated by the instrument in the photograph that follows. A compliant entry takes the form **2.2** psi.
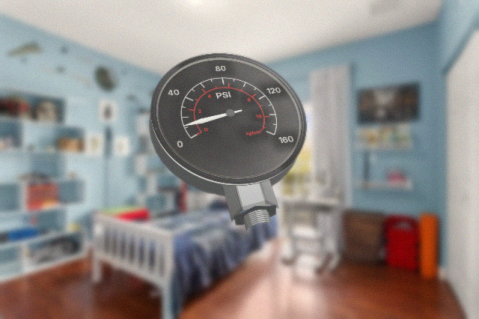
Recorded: **10** psi
